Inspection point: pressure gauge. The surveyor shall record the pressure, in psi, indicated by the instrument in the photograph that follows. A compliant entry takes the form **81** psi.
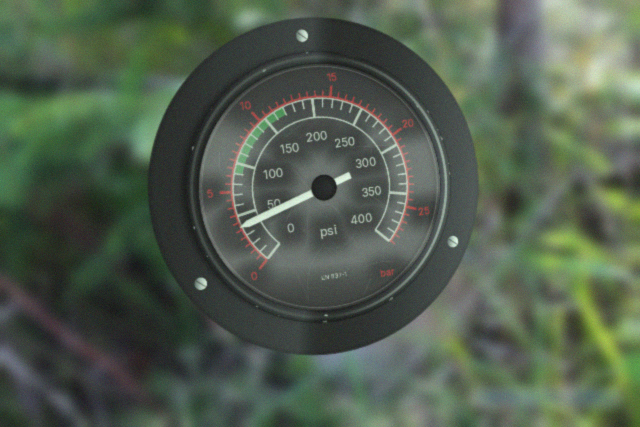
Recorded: **40** psi
